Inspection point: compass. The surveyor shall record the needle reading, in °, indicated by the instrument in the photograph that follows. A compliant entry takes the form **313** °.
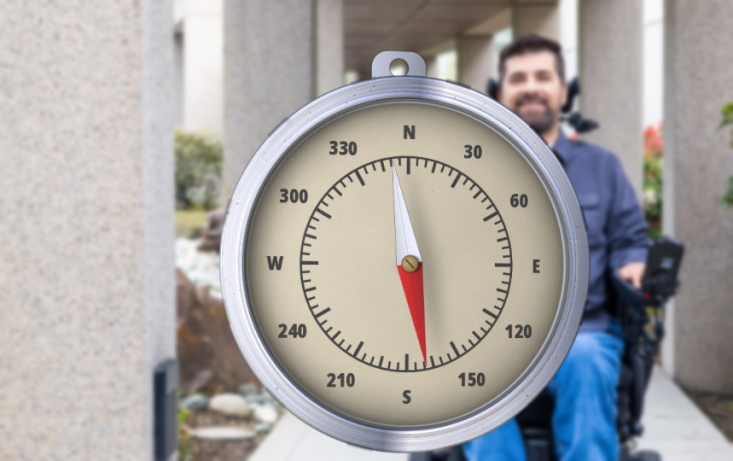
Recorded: **170** °
